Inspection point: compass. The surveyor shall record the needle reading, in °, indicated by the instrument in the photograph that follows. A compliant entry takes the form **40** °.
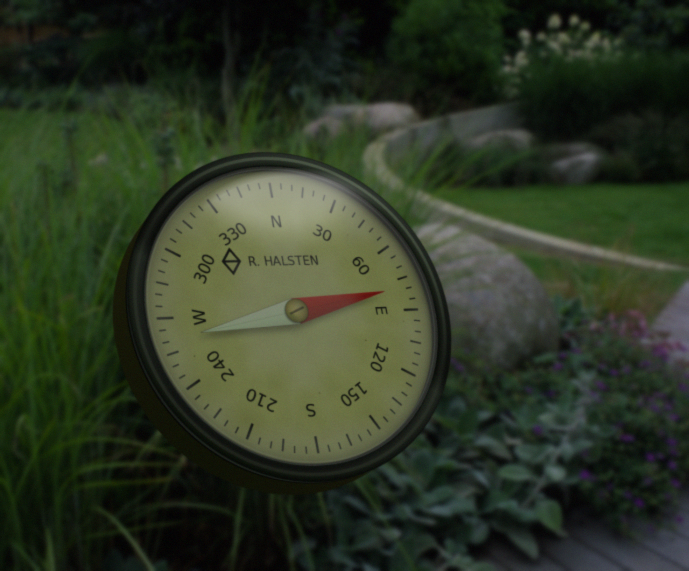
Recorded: **80** °
